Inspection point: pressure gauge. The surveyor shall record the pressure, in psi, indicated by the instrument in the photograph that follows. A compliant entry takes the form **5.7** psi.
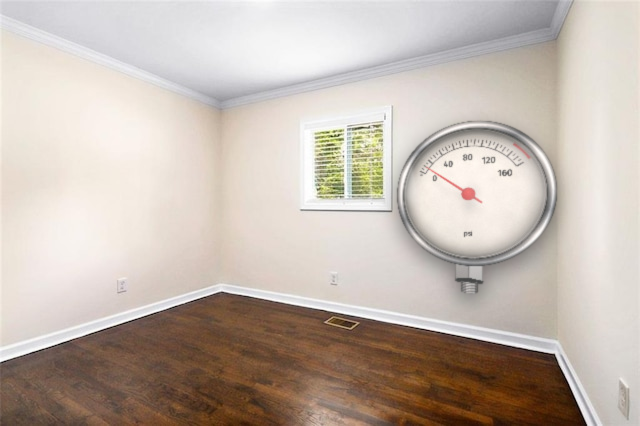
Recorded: **10** psi
